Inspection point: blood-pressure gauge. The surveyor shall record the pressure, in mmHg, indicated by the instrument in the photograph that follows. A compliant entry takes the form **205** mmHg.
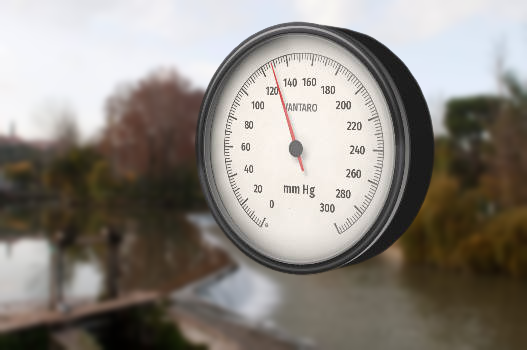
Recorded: **130** mmHg
